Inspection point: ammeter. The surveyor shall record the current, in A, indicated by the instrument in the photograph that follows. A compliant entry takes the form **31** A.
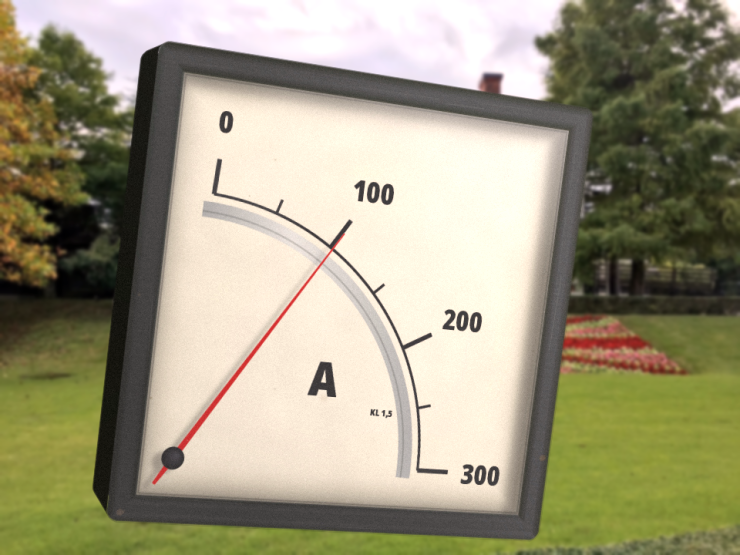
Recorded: **100** A
